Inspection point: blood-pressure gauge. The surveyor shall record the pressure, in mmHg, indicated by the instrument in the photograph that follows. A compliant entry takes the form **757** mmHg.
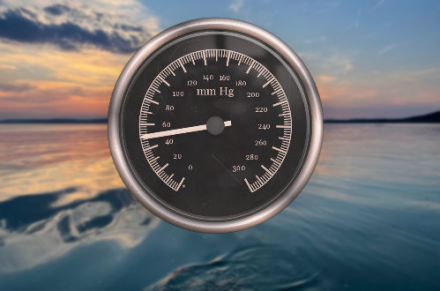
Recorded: **50** mmHg
